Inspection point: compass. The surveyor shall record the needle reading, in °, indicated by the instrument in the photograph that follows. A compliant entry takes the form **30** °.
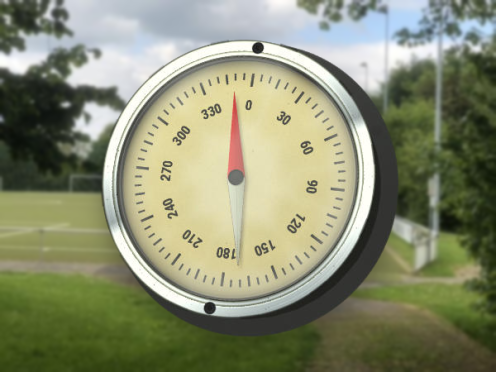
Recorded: **350** °
